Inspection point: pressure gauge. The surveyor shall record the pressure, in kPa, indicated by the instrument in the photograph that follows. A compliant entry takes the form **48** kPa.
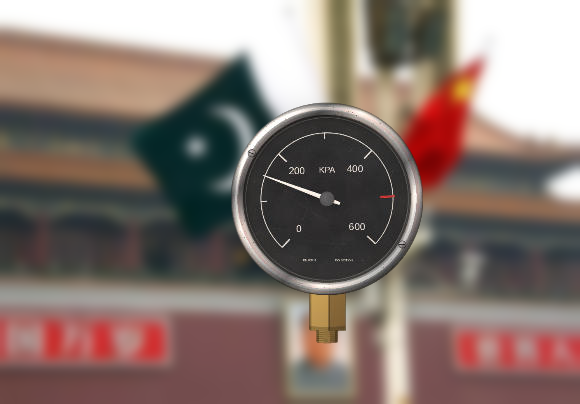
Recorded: **150** kPa
